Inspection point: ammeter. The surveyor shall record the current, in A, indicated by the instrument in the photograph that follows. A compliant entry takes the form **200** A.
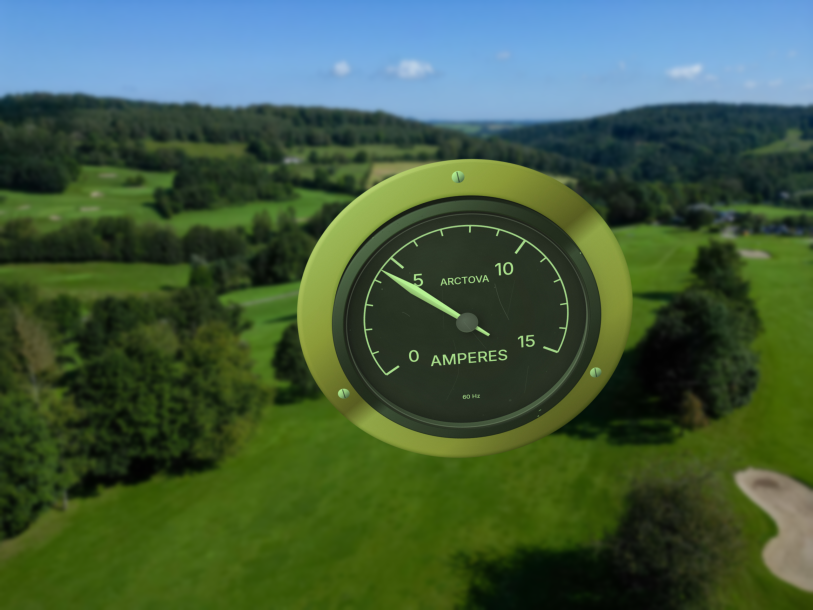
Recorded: **4.5** A
